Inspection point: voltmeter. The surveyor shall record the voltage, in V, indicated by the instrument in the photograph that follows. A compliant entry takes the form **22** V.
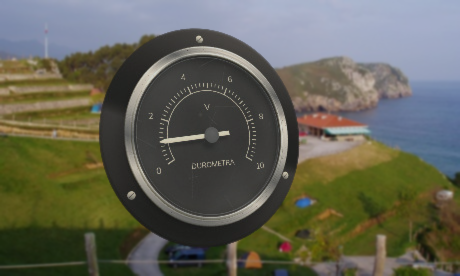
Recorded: **1** V
